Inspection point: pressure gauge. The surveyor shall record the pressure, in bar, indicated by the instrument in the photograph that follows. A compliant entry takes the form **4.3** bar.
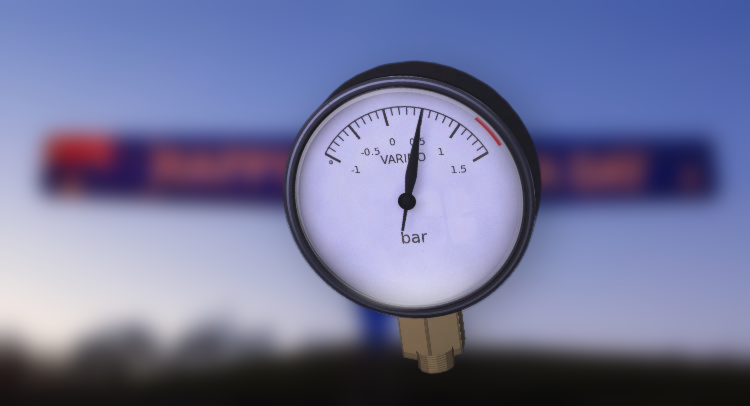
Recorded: **0.5** bar
